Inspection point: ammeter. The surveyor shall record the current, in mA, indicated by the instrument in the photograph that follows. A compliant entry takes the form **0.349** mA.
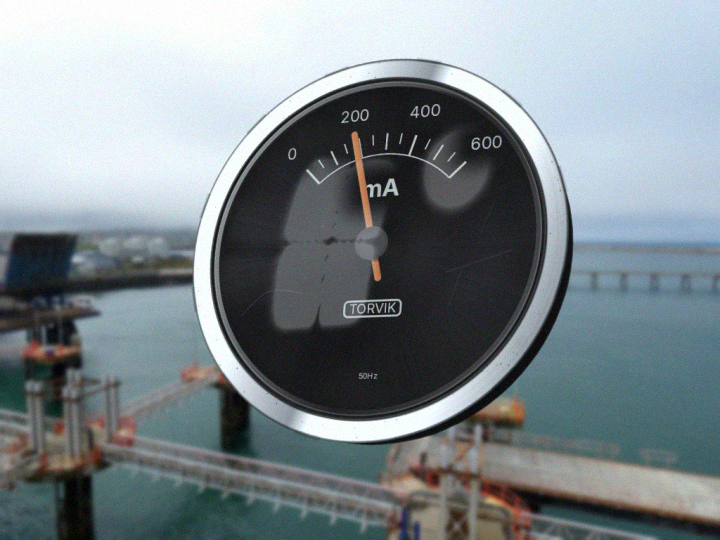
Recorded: **200** mA
